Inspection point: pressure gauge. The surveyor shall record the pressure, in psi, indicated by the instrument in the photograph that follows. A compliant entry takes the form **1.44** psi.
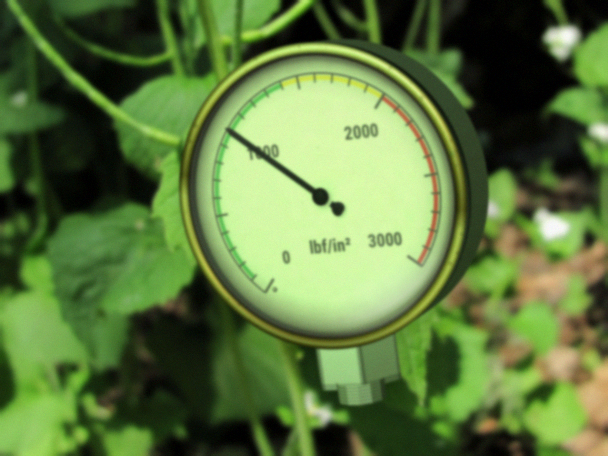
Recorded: **1000** psi
